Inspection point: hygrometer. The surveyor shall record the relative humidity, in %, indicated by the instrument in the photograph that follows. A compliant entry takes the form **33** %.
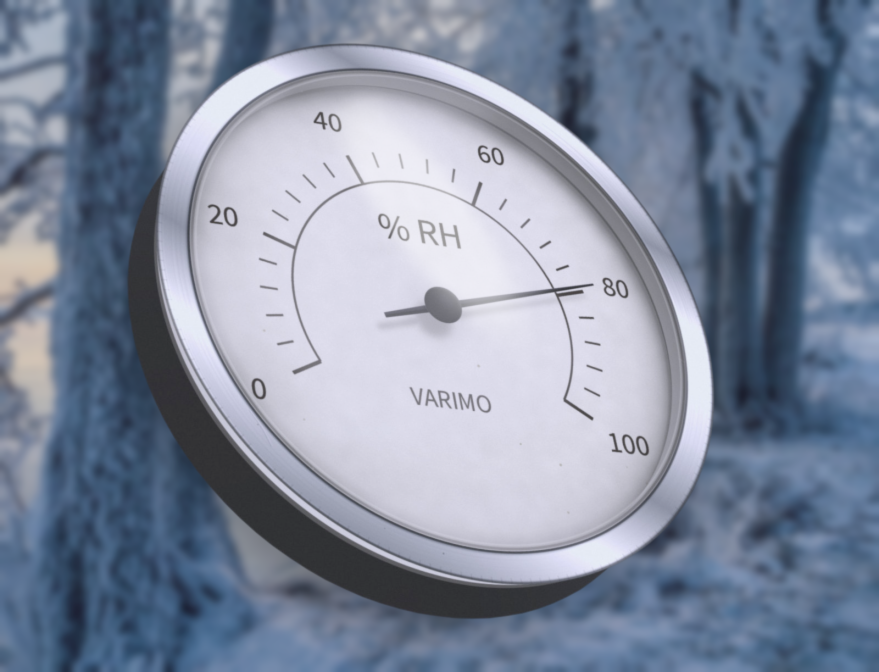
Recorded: **80** %
